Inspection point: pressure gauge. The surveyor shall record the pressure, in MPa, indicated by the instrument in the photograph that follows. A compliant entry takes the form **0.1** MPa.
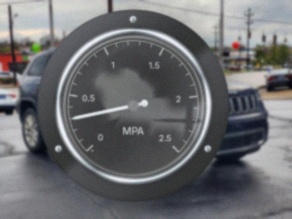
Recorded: **0.3** MPa
